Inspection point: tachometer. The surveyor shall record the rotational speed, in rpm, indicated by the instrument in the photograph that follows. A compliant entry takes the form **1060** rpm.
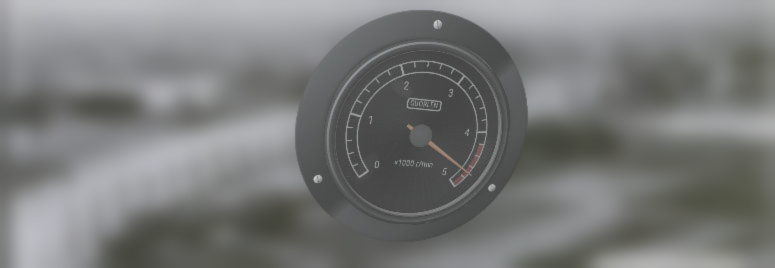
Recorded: **4700** rpm
